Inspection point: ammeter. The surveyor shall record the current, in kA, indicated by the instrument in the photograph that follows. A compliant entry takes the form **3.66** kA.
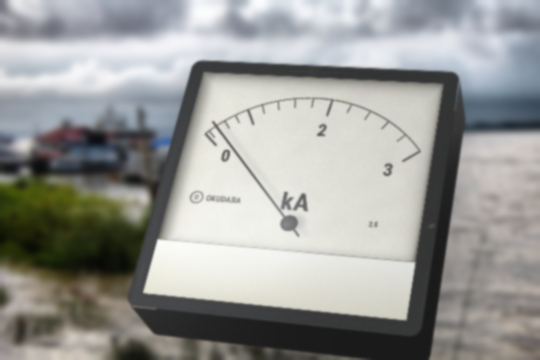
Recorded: **0.4** kA
